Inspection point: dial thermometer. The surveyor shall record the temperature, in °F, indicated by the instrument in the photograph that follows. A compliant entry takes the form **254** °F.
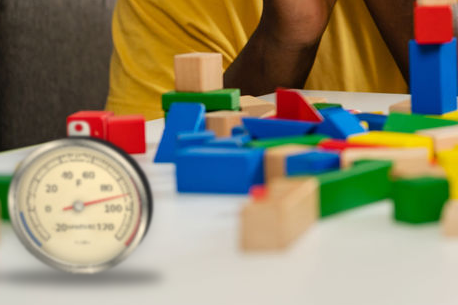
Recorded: **90** °F
